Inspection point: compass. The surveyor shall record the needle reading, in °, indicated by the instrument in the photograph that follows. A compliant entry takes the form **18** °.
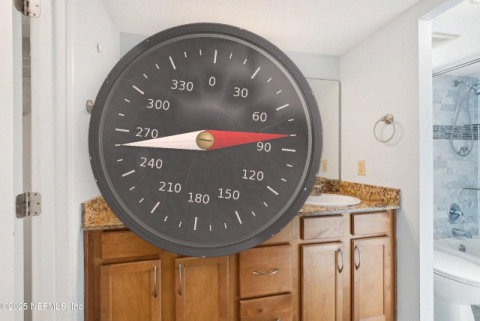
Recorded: **80** °
